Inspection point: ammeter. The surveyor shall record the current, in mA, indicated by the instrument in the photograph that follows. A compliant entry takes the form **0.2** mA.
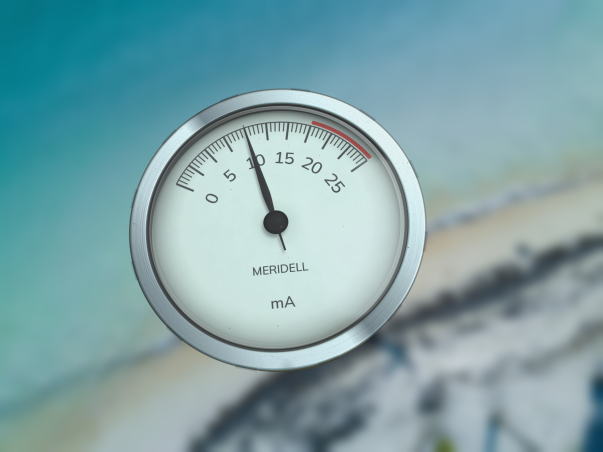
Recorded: **10** mA
